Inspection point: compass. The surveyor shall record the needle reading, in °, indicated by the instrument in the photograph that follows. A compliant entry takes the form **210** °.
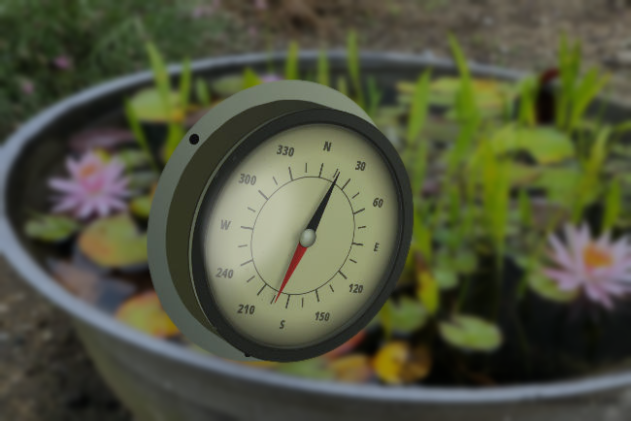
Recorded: **195** °
